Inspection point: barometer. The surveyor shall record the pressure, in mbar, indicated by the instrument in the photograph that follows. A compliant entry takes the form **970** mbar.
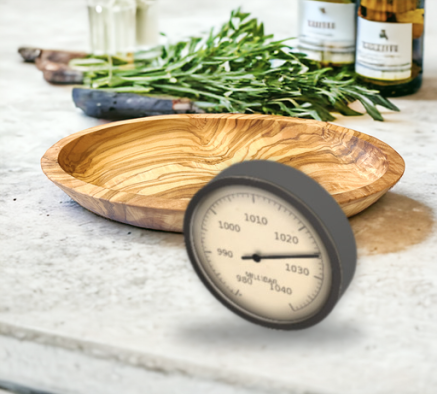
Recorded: **1025** mbar
